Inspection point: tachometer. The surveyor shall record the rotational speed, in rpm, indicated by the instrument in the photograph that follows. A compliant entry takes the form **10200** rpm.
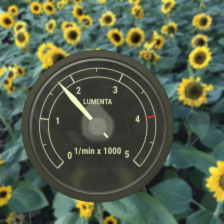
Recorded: **1750** rpm
